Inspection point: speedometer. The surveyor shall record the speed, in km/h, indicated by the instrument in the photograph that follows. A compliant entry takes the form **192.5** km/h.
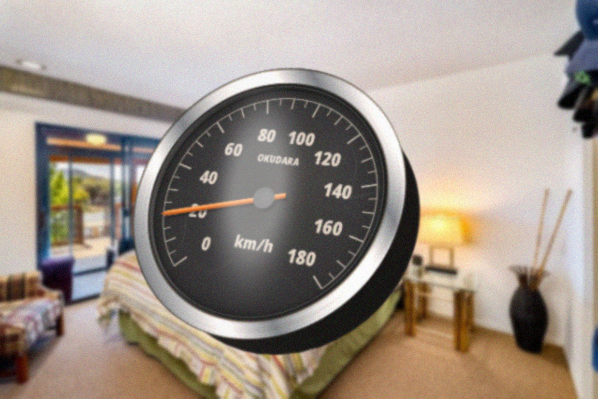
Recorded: **20** km/h
